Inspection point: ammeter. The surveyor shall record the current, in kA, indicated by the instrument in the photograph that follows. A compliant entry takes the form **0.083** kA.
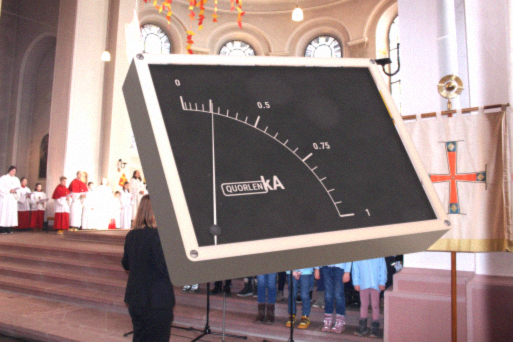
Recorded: **0.25** kA
